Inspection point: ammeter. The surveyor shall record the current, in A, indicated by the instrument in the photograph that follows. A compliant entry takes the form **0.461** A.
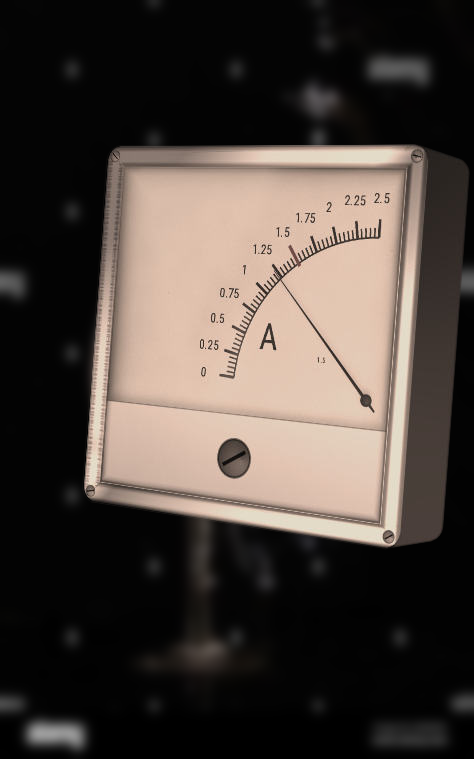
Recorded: **1.25** A
